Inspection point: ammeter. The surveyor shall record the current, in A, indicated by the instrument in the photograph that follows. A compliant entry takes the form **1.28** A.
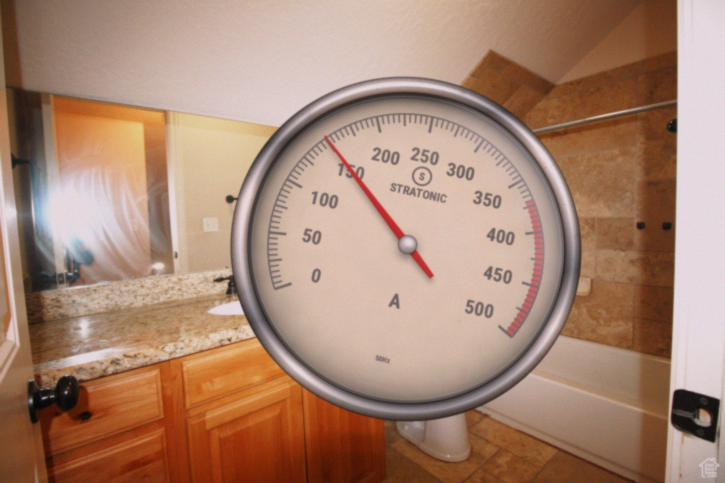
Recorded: **150** A
